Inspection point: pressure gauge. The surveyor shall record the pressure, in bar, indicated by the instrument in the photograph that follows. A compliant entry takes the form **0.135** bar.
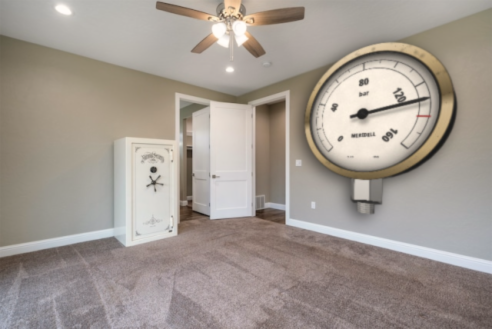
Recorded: **130** bar
